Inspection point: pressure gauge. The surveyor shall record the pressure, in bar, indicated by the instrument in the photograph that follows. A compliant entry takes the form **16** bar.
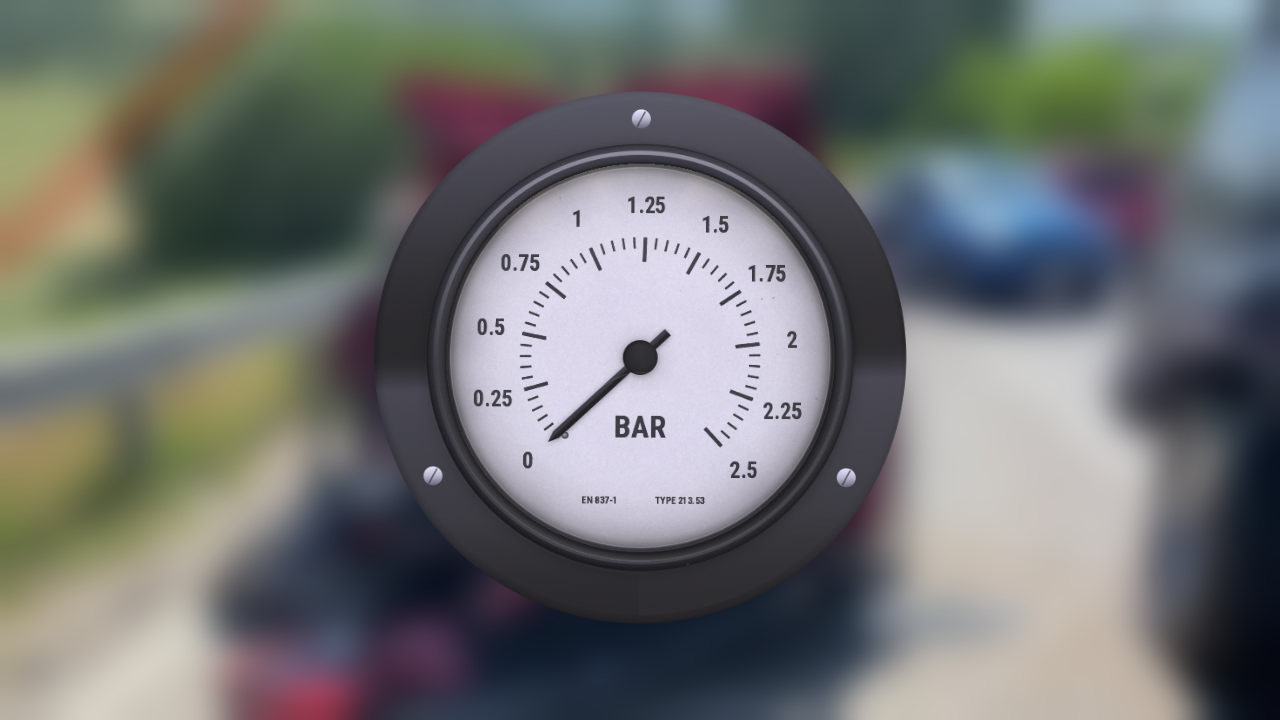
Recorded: **0** bar
